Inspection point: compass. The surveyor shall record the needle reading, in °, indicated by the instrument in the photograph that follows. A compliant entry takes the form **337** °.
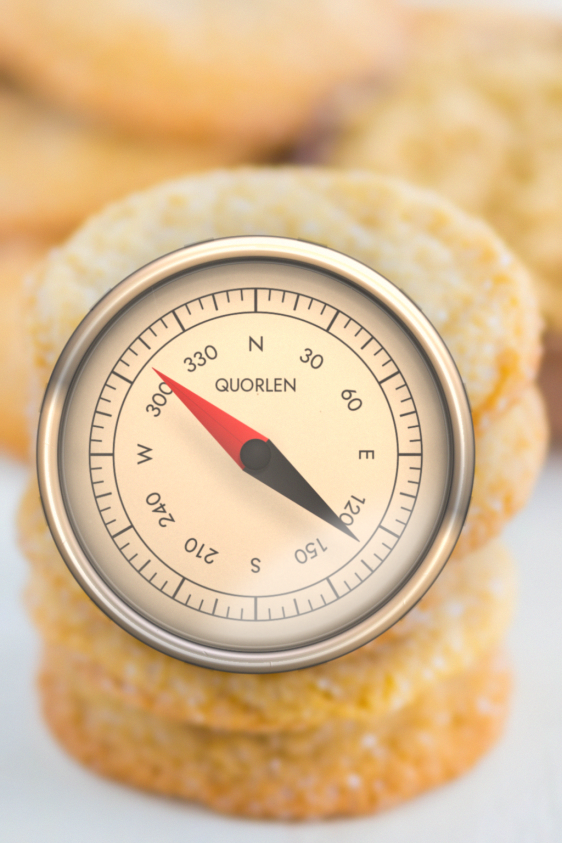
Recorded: **310** °
